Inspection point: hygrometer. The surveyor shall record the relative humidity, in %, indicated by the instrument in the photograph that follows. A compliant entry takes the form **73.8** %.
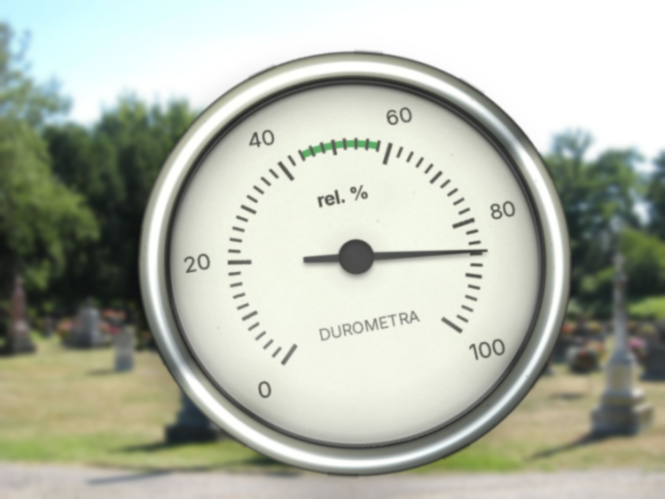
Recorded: **86** %
